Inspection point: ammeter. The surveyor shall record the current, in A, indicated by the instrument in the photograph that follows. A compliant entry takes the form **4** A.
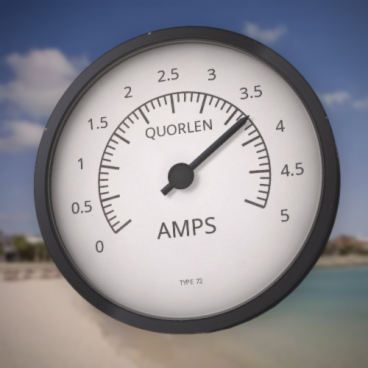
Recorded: **3.7** A
